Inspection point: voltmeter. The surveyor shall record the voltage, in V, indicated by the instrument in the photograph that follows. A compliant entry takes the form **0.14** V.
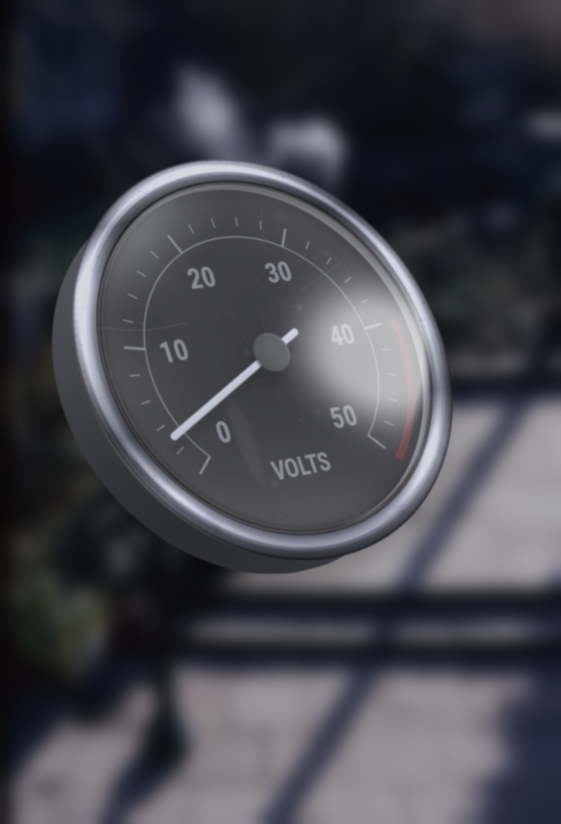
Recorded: **3** V
